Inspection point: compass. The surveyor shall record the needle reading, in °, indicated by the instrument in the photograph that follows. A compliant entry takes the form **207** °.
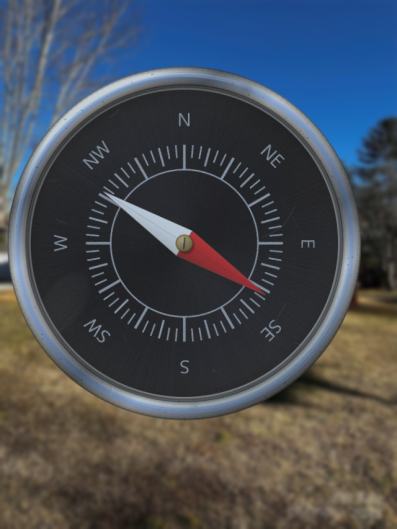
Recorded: **122.5** °
